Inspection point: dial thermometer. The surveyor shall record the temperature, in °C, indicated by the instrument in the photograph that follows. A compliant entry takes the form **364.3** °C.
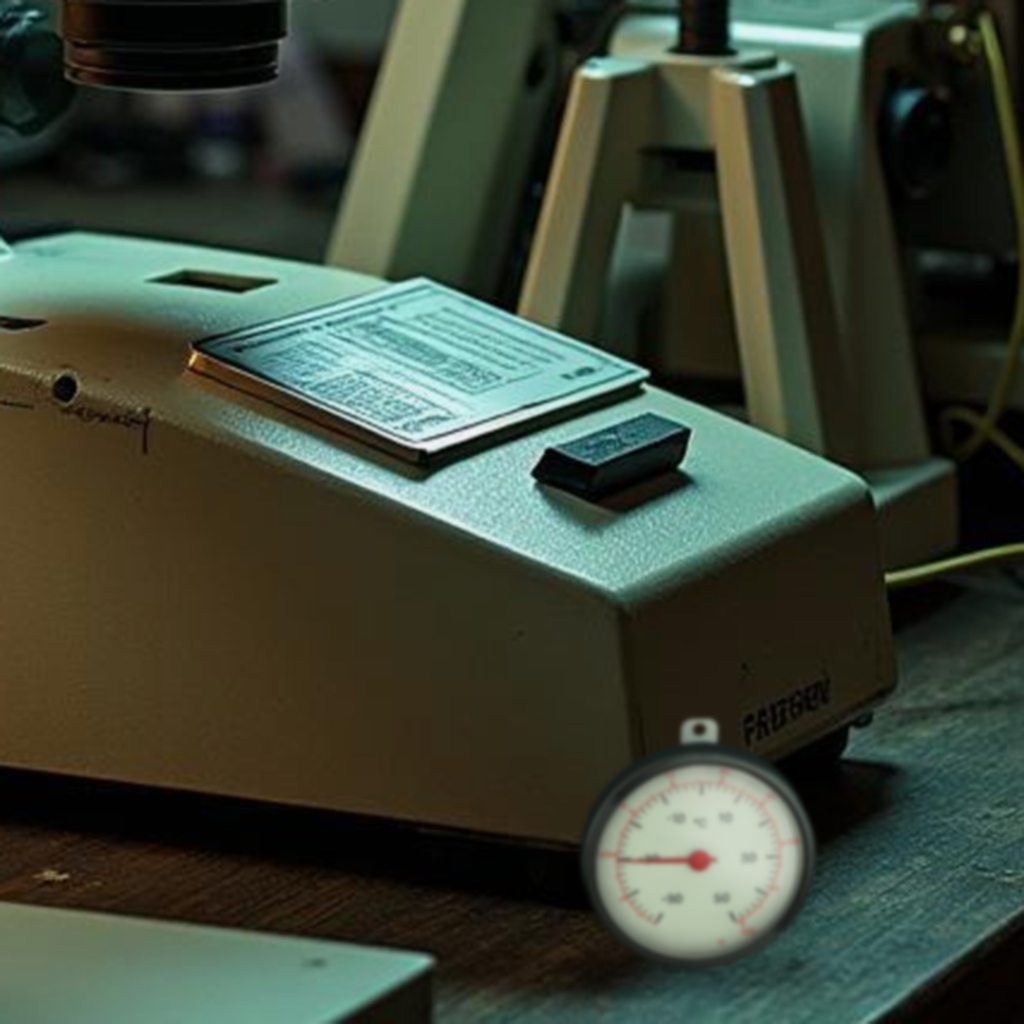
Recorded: **-30** °C
